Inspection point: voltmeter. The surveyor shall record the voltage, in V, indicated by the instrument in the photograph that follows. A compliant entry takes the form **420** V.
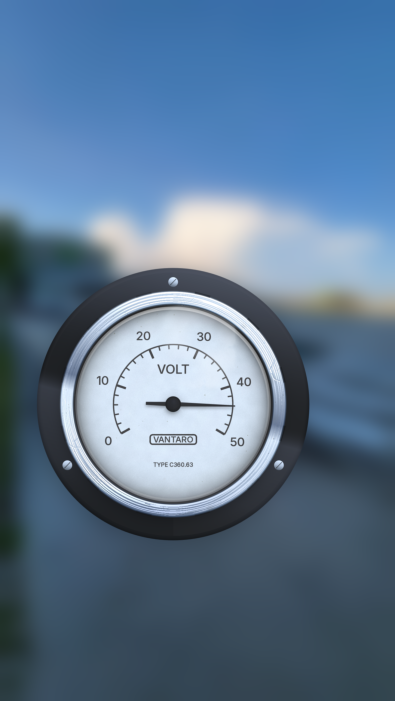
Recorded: **44** V
